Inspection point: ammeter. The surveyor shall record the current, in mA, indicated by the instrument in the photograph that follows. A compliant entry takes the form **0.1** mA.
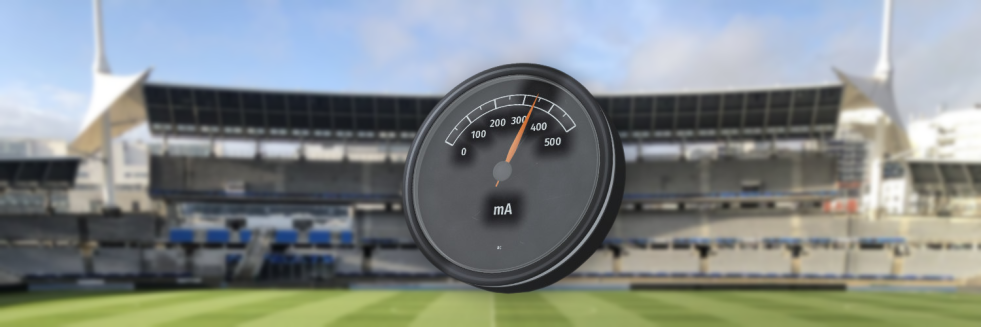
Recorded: **350** mA
